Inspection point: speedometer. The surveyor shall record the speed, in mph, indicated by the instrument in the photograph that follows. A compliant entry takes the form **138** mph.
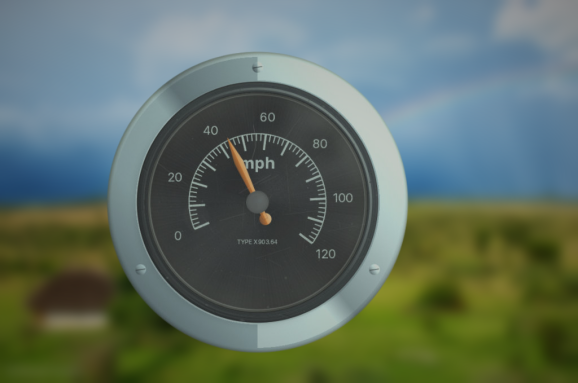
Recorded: **44** mph
